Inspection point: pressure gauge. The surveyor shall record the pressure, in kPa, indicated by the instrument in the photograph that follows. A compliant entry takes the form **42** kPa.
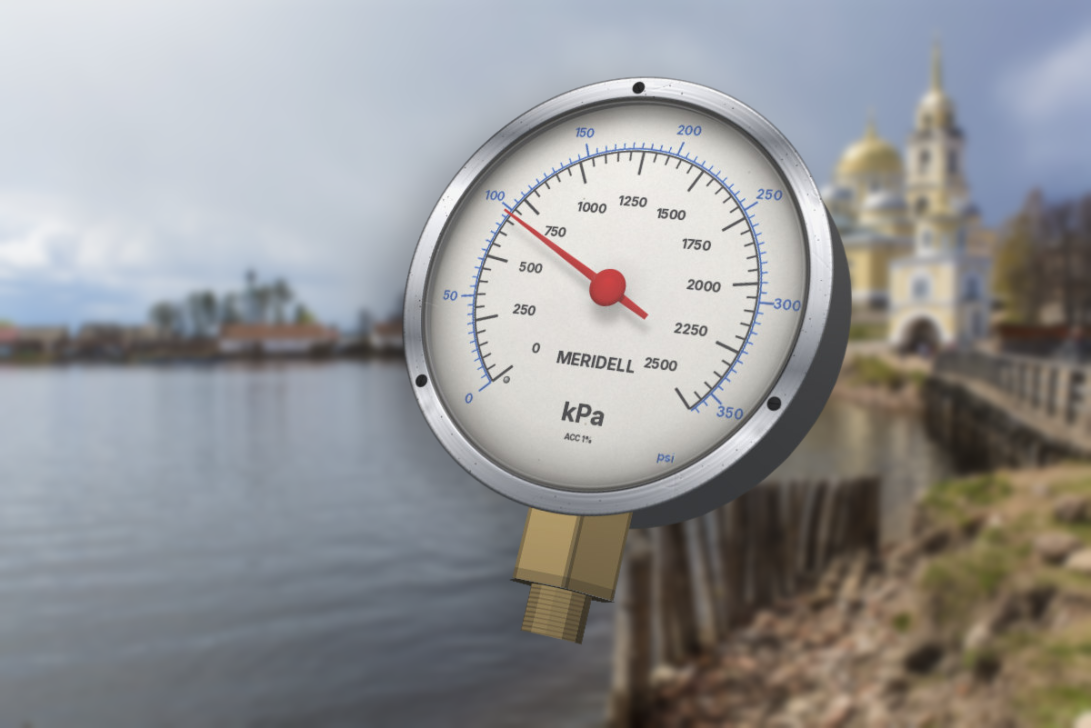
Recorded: **675** kPa
